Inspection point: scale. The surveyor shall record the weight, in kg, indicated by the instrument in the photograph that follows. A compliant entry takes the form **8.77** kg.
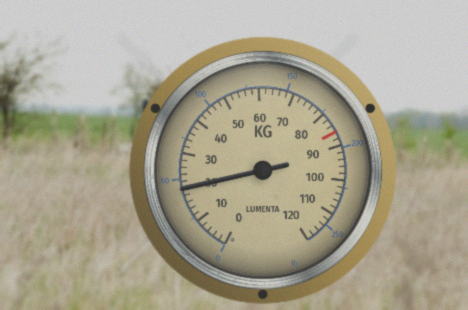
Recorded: **20** kg
